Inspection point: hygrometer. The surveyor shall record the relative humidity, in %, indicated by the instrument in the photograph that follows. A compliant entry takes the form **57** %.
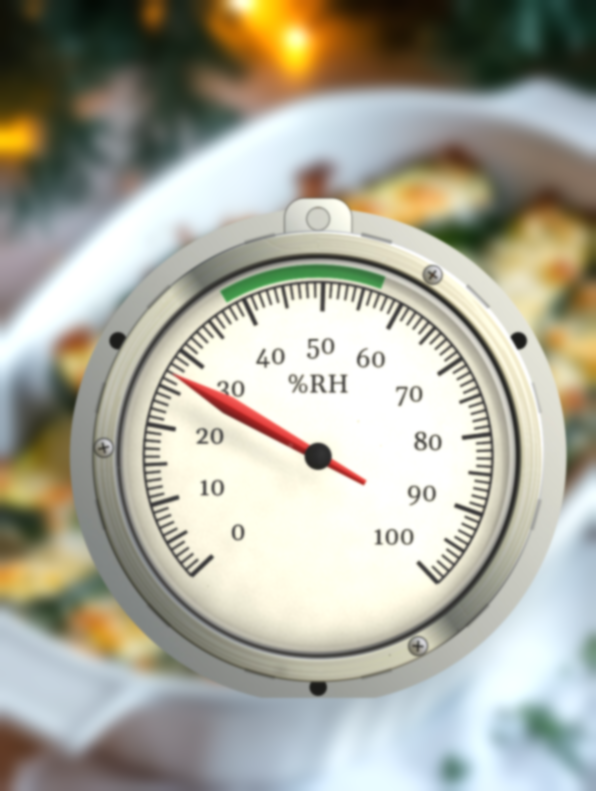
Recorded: **27** %
